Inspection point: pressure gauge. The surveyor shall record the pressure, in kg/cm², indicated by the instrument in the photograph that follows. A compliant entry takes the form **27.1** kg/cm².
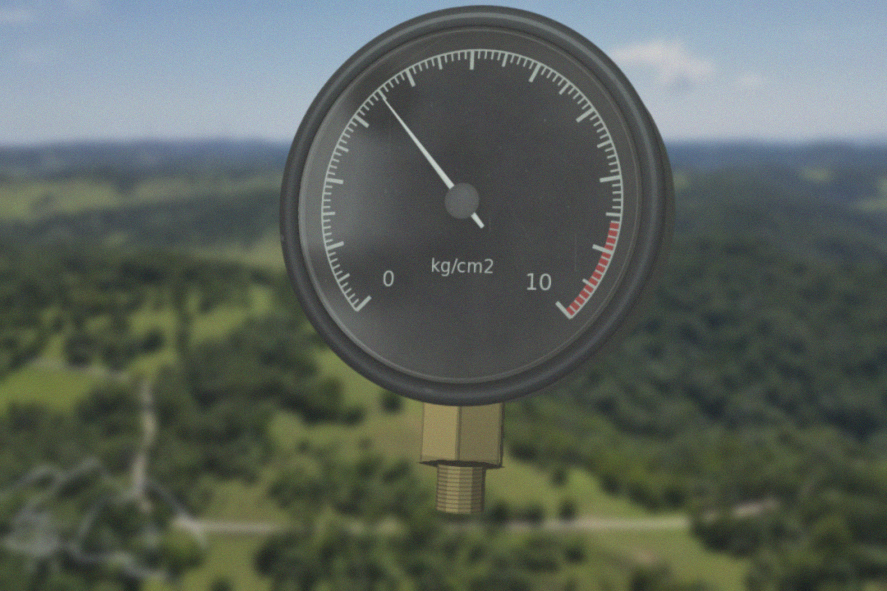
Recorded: **3.5** kg/cm²
